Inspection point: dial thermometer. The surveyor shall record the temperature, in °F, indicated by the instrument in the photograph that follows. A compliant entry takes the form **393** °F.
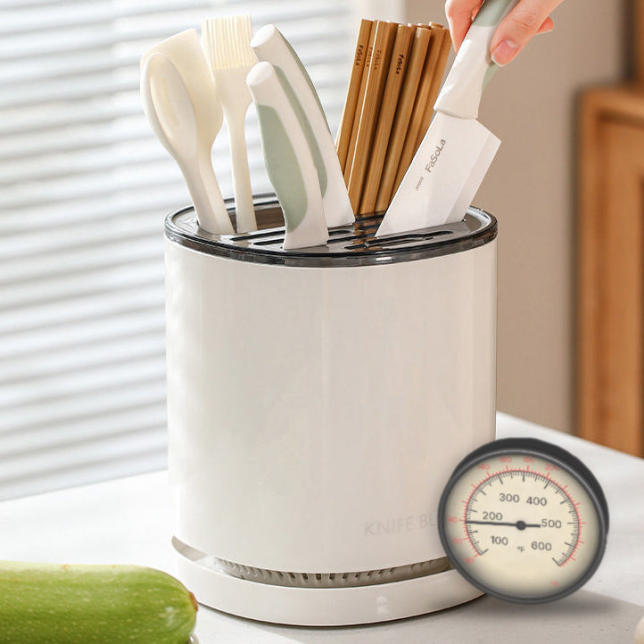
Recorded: **175** °F
